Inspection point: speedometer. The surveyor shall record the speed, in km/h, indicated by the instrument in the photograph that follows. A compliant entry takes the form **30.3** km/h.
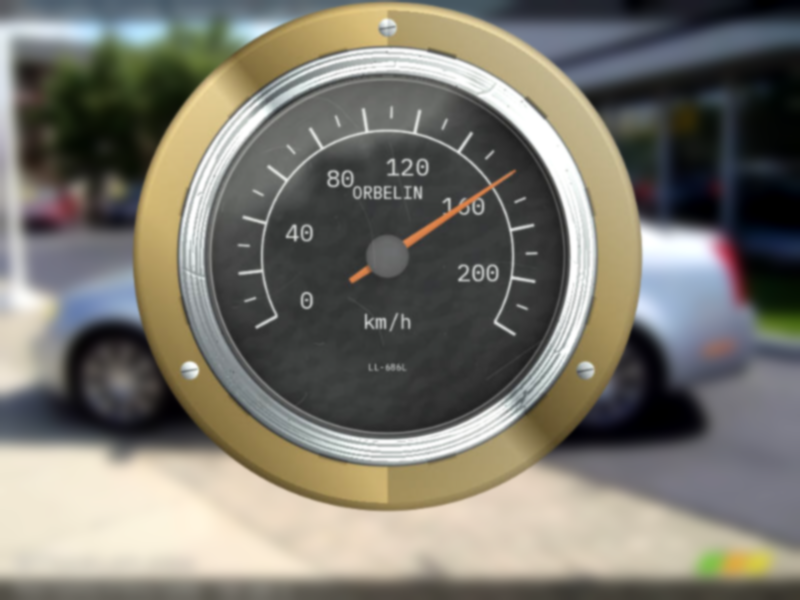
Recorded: **160** km/h
